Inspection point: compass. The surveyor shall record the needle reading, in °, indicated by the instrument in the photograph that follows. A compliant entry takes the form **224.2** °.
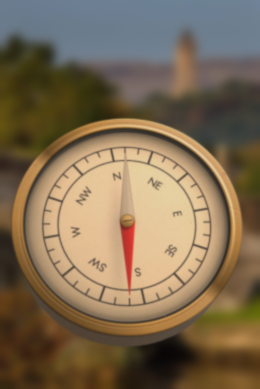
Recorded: **190** °
